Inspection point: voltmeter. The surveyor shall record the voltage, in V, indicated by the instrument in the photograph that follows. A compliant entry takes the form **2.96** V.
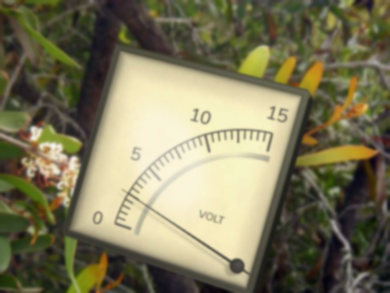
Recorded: **2.5** V
